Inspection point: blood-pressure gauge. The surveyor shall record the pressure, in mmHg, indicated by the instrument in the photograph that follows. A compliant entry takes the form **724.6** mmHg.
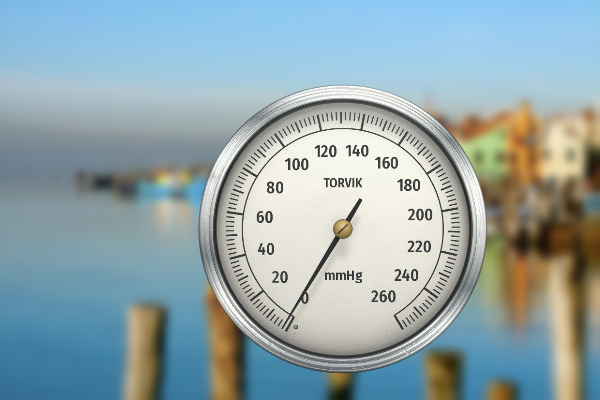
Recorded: **2** mmHg
